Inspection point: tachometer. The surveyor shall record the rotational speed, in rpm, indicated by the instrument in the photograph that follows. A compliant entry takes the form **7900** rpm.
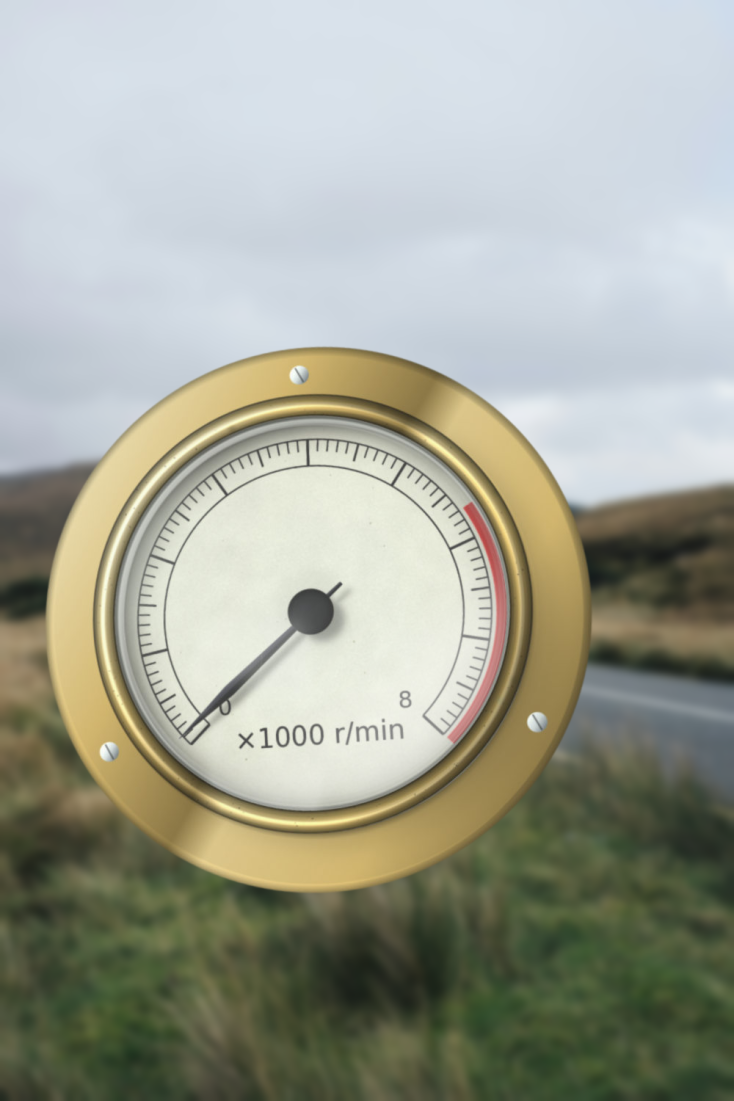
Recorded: **100** rpm
